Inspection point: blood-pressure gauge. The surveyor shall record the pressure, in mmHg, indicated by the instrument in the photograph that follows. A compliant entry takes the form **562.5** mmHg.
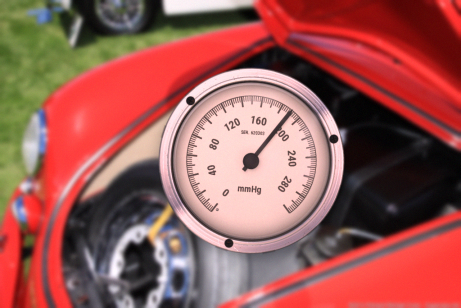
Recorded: **190** mmHg
